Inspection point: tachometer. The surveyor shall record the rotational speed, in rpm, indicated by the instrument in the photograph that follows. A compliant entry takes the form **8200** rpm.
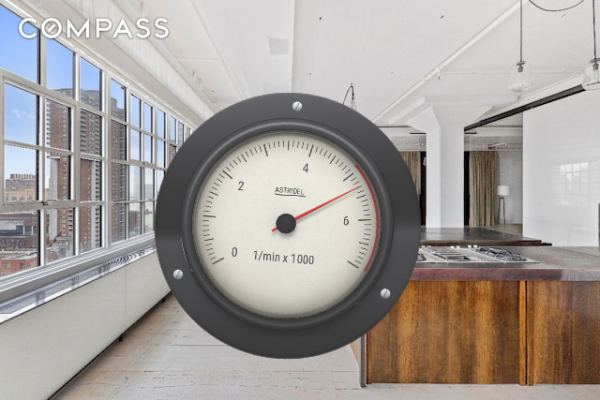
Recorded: **5300** rpm
